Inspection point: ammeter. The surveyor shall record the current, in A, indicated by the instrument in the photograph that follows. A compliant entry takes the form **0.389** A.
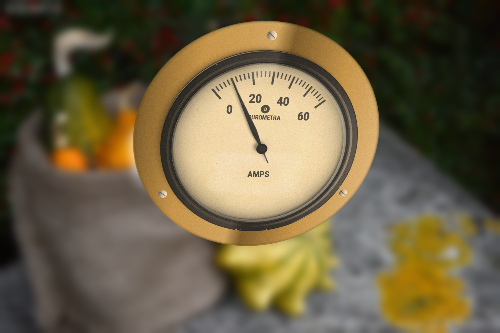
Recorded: **10** A
